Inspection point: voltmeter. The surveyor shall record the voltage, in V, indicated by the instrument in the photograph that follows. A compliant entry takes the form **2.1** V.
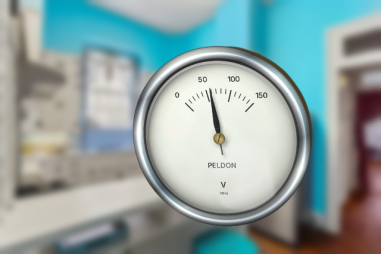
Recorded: **60** V
